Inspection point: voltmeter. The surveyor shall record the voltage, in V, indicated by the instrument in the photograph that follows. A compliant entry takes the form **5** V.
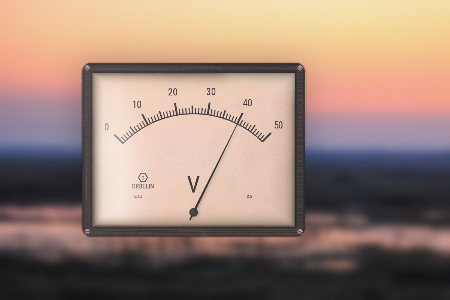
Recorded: **40** V
